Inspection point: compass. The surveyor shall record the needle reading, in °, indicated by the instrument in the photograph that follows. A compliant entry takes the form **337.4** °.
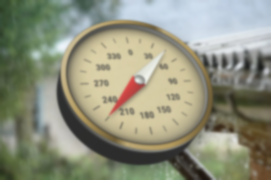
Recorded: **225** °
